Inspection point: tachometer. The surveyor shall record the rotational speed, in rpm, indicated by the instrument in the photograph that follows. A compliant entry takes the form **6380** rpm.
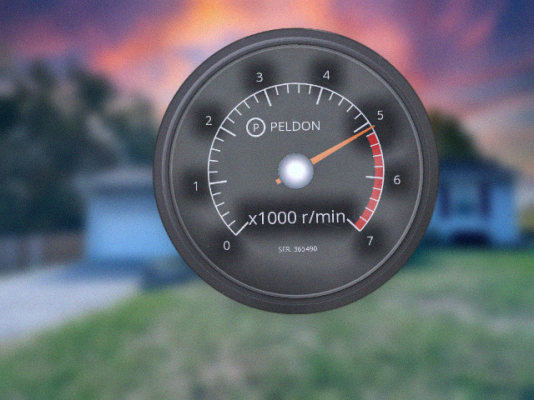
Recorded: **5100** rpm
